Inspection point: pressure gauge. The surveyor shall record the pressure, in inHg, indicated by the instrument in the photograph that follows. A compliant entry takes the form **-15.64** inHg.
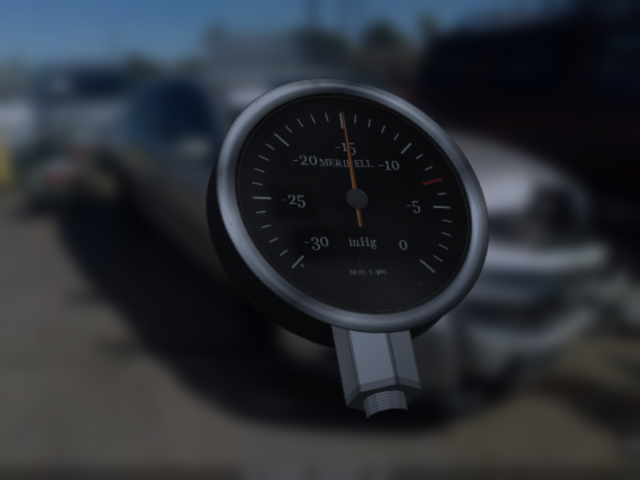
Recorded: **-15** inHg
